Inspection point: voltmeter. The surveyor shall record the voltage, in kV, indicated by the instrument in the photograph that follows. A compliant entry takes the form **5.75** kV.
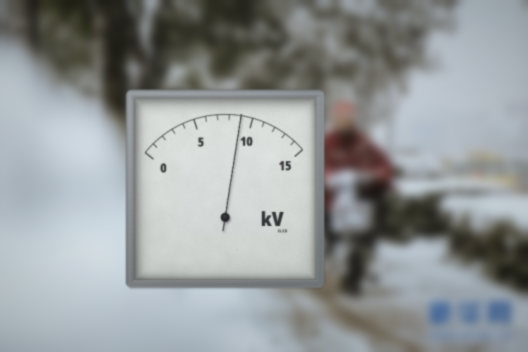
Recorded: **9** kV
